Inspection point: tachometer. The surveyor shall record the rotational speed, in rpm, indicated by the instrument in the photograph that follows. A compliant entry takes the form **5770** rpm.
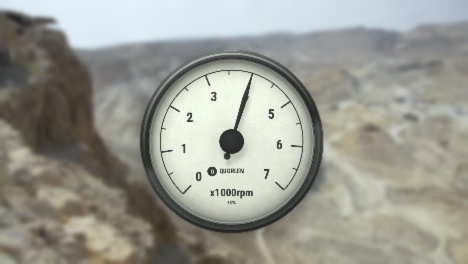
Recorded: **4000** rpm
